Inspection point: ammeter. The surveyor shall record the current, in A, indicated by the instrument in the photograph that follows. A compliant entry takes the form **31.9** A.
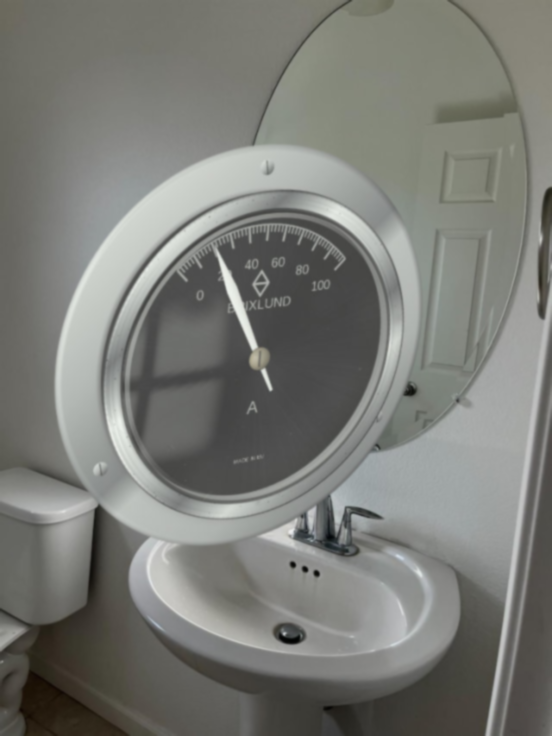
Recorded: **20** A
